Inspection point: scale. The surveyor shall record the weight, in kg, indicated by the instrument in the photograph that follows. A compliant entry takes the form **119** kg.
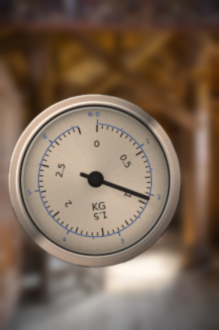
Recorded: **0.95** kg
